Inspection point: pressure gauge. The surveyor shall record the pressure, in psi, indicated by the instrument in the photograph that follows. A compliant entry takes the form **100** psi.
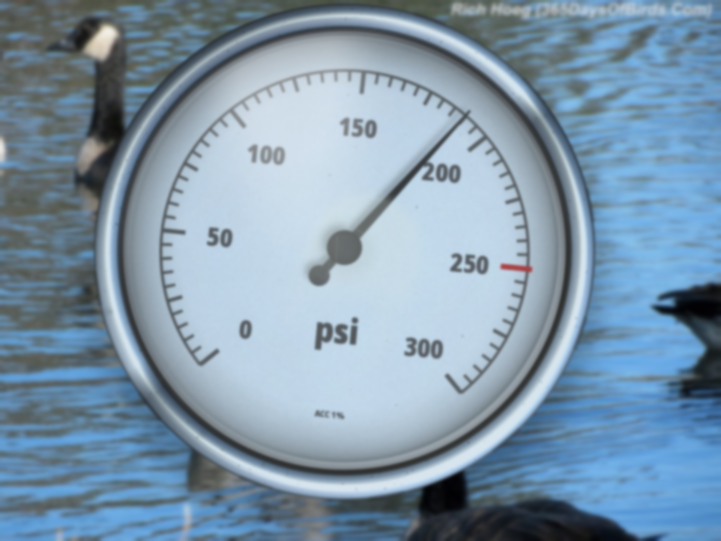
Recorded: **190** psi
